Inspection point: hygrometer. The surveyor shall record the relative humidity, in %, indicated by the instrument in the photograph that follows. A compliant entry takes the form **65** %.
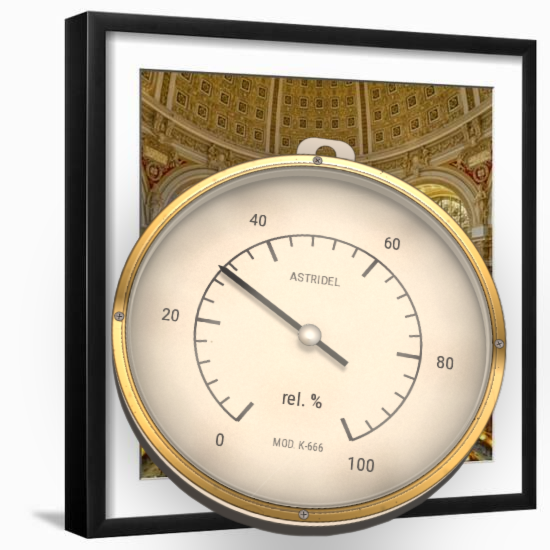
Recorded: **30** %
